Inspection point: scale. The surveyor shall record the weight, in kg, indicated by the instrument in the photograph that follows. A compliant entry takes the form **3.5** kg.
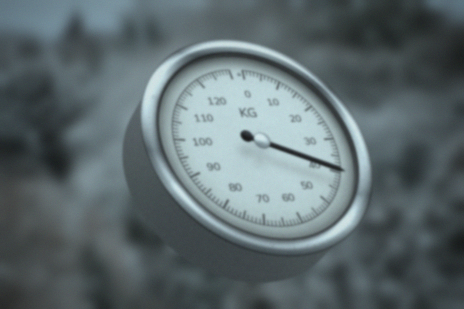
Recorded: **40** kg
